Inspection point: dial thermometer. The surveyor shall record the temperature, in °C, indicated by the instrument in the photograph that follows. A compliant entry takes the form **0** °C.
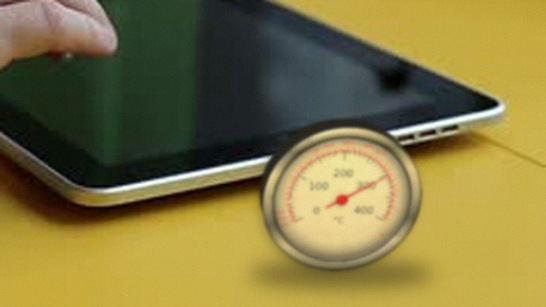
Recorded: **300** °C
